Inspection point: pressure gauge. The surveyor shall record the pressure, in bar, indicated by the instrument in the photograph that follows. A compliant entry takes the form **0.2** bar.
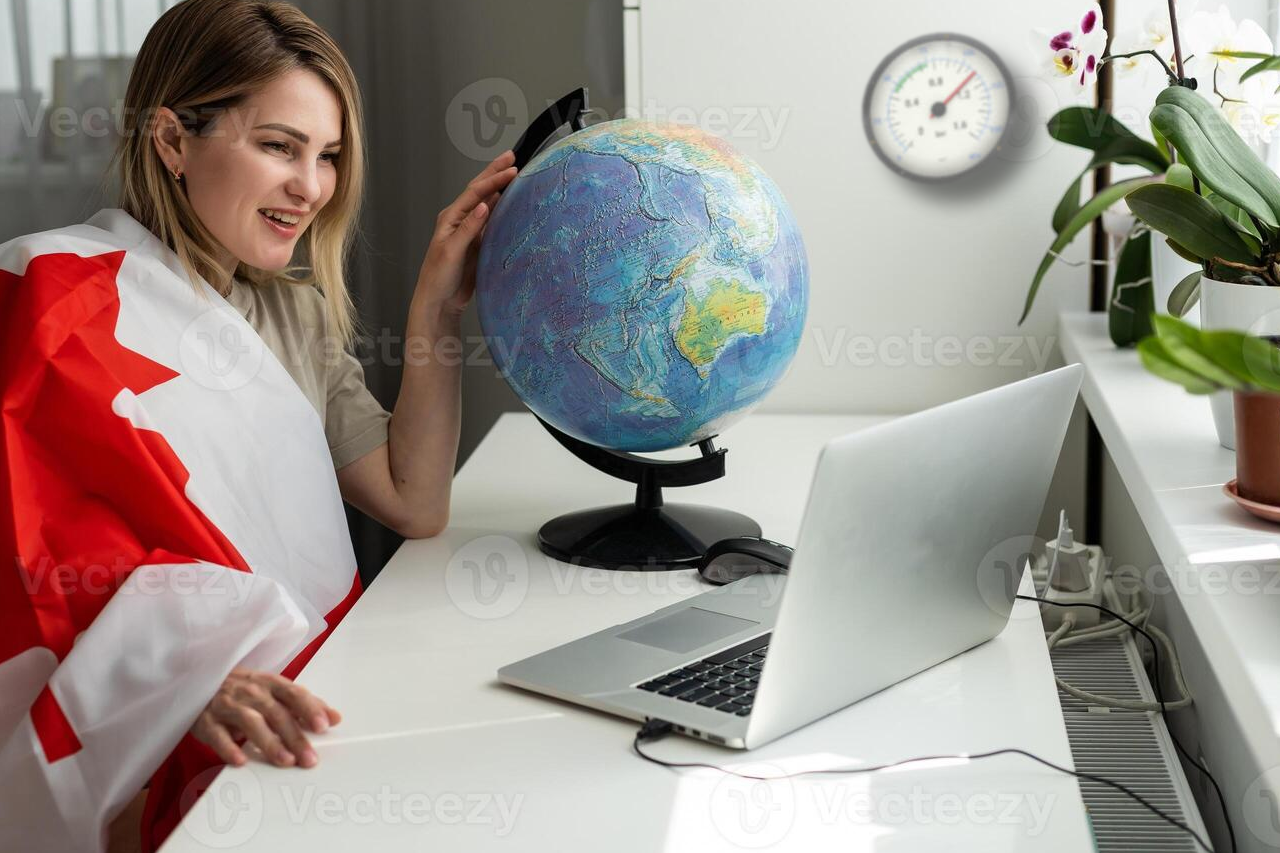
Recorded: **1.1** bar
